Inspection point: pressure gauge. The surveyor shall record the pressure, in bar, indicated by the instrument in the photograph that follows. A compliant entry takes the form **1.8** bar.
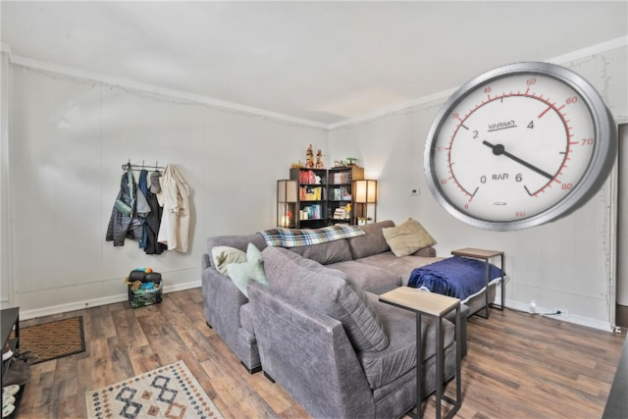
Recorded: **5.5** bar
